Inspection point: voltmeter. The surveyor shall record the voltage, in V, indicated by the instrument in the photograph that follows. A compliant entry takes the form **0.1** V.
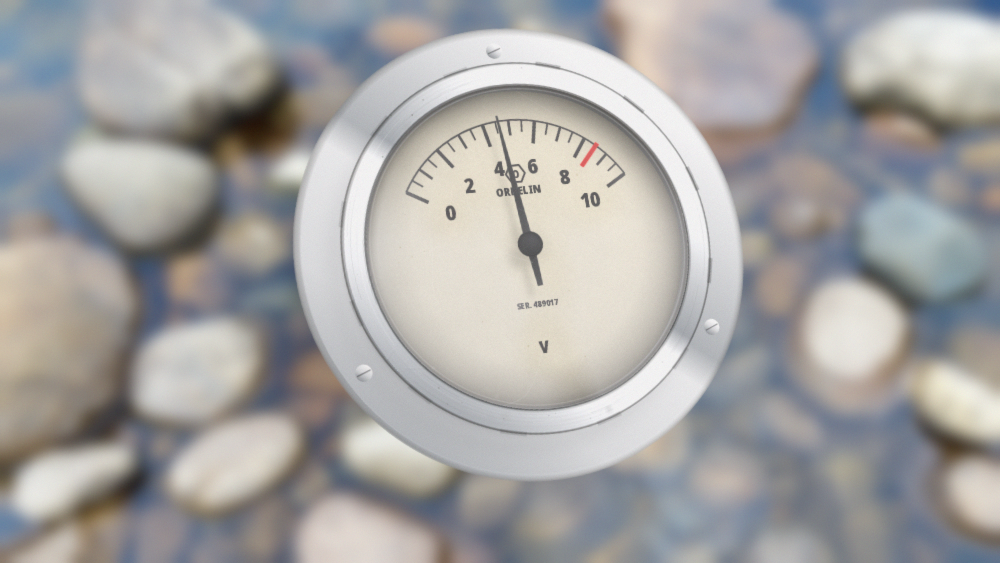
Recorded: **4.5** V
